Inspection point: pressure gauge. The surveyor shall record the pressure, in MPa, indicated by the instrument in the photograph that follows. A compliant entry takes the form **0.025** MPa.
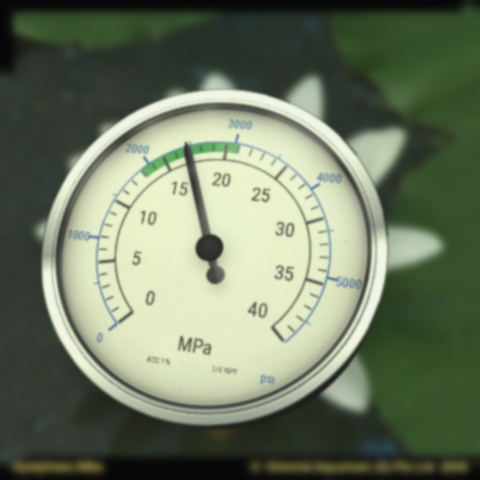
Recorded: **17** MPa
